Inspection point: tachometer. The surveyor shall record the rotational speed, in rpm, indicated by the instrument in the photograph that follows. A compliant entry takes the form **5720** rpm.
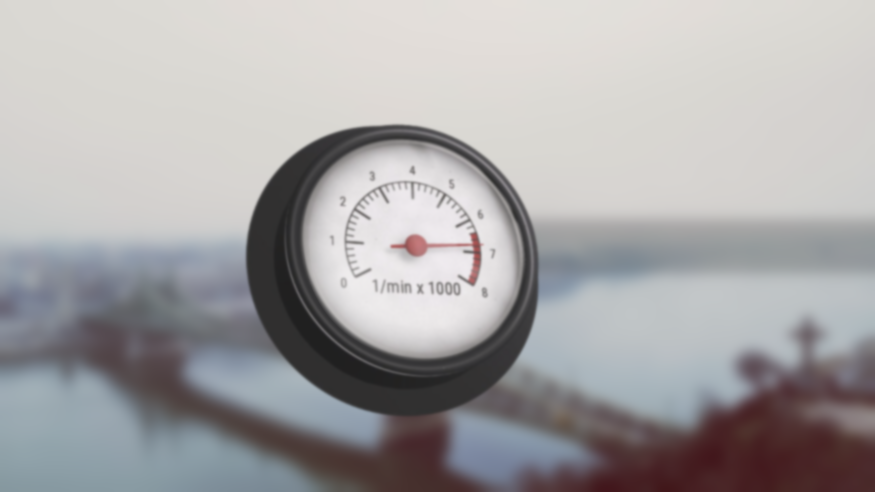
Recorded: **6800** rpm
